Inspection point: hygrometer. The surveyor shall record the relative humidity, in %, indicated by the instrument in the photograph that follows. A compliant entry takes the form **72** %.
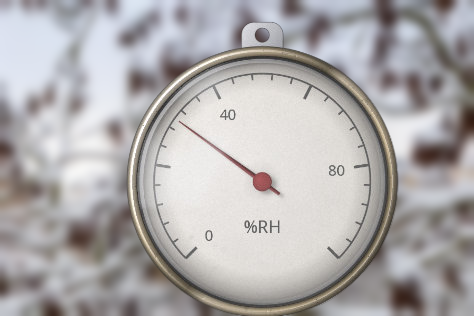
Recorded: **30** %
